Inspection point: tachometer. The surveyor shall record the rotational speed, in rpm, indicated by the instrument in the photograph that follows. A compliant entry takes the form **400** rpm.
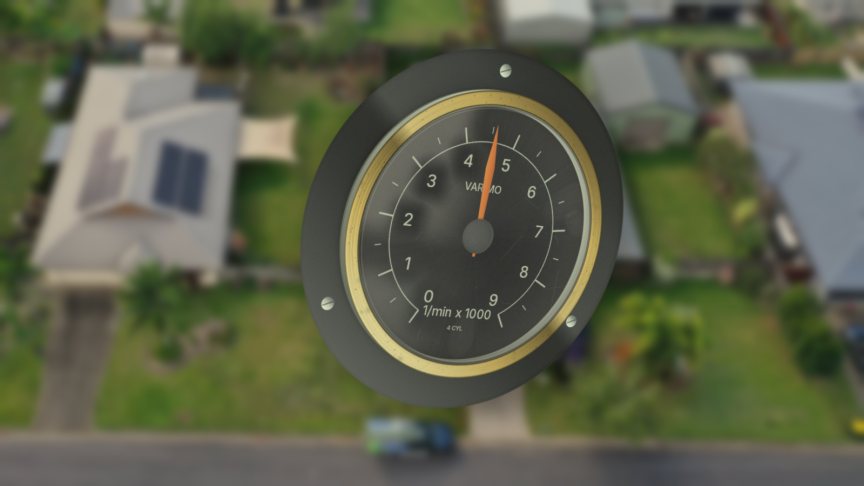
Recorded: **4500** rpm
